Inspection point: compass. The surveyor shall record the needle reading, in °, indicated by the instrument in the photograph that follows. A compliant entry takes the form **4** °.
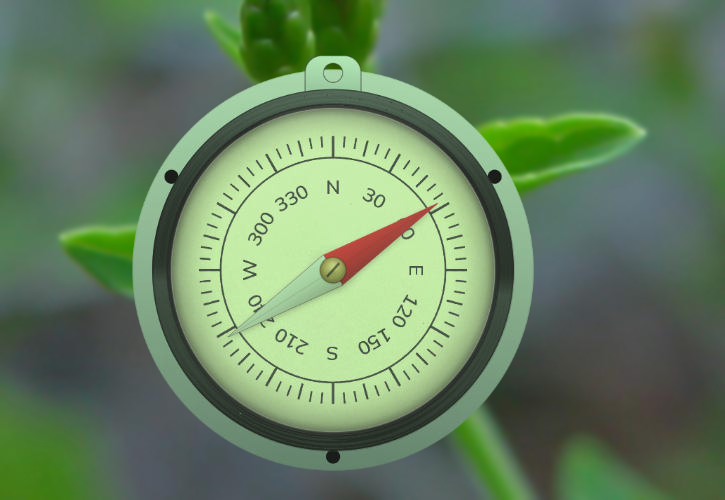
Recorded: **57.5** °
